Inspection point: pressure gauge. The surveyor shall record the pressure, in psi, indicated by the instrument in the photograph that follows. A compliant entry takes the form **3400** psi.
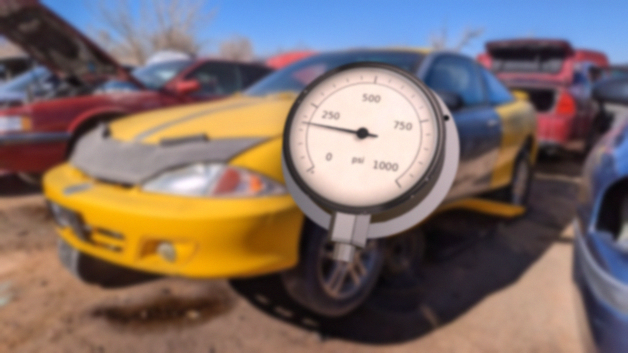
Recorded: **175** psi
